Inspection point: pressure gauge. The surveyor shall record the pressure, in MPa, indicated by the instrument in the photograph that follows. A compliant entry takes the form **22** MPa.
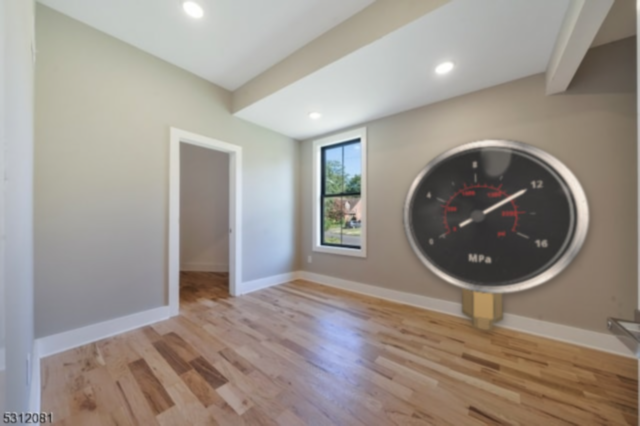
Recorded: **12** MPa
